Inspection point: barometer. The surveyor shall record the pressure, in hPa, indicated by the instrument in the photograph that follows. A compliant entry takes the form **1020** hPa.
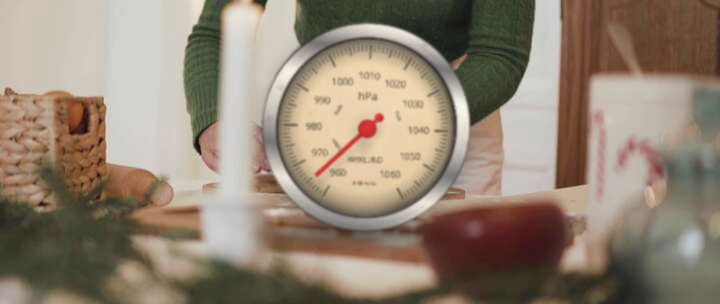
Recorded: **965** hPa
